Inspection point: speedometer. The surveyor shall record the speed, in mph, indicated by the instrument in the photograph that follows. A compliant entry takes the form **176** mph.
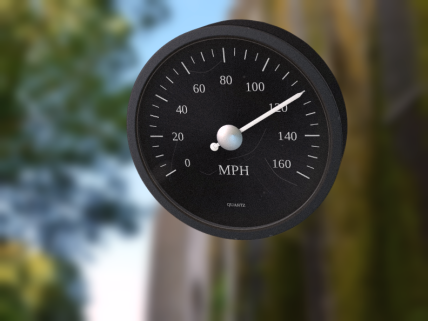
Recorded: **120** mph
